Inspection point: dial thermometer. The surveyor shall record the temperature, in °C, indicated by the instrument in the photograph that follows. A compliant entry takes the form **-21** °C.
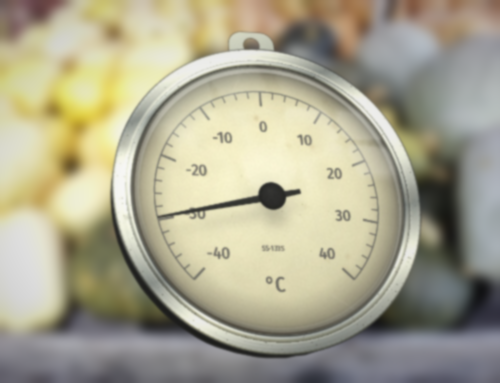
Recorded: **-30** °C
